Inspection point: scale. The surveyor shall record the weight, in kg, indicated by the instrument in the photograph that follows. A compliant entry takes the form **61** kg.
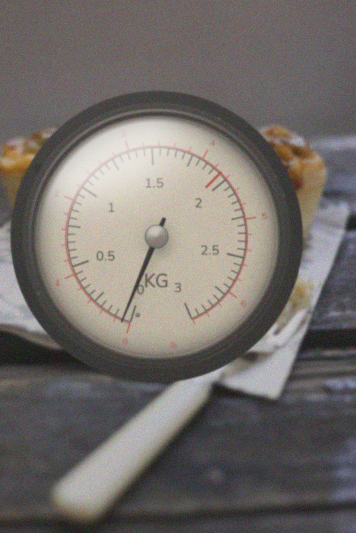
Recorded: **0.05** kg
